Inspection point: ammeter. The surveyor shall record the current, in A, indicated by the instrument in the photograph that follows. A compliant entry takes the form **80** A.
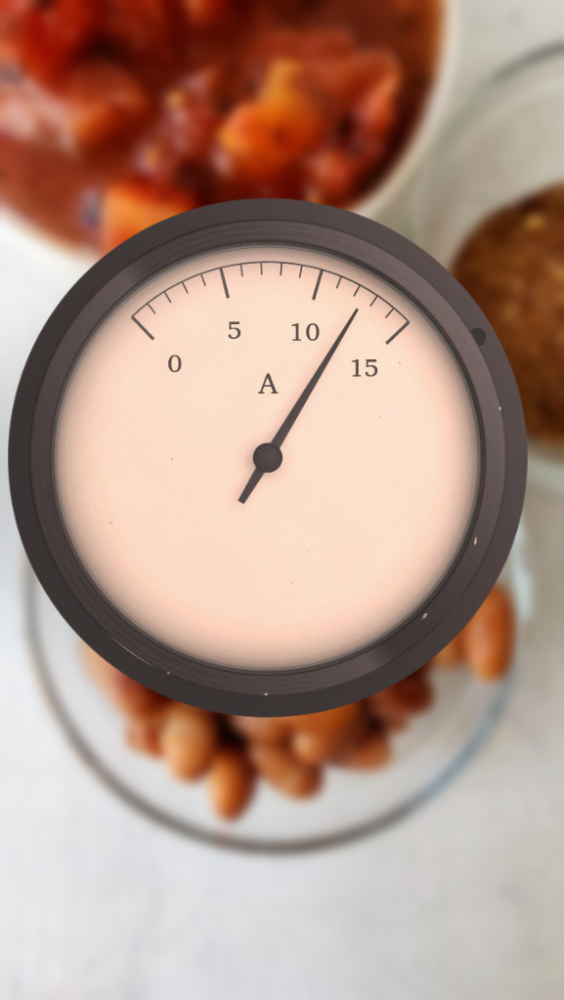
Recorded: **12.5** A
